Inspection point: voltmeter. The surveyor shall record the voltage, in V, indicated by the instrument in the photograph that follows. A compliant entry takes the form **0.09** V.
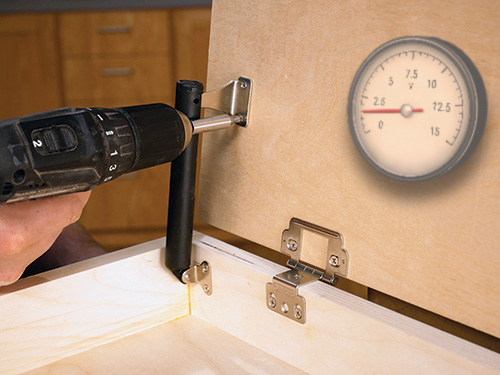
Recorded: **1.5** V
